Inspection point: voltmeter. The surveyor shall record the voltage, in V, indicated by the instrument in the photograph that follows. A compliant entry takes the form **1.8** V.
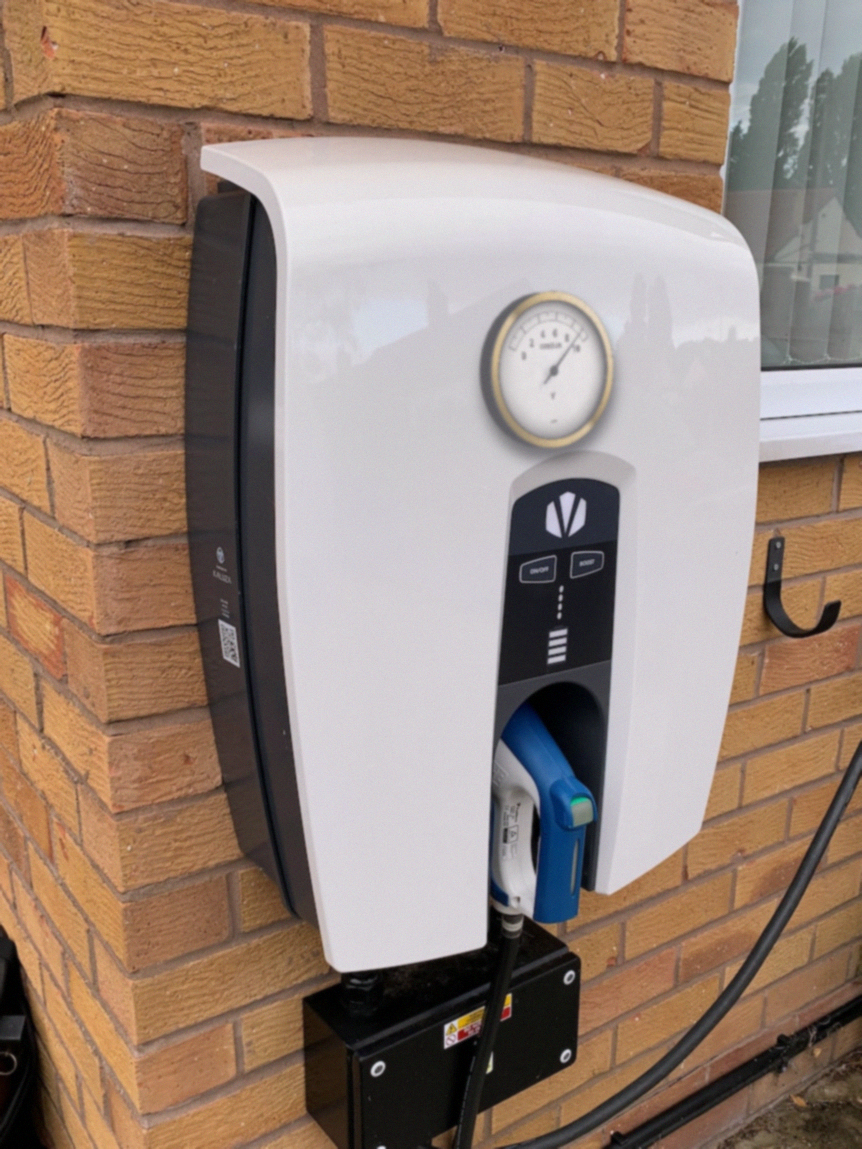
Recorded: **9** V
